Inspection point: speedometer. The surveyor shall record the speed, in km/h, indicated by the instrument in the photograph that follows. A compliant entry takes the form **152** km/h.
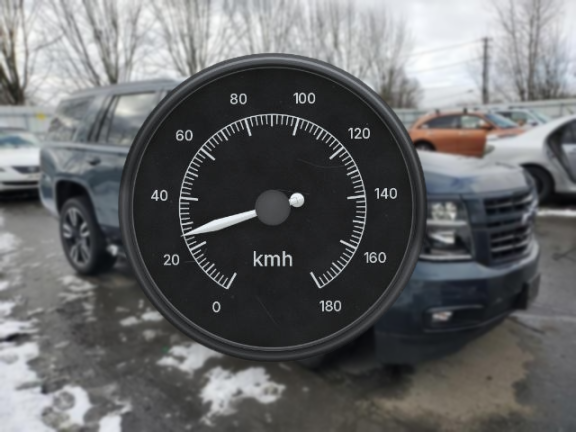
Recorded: **26** km/h
